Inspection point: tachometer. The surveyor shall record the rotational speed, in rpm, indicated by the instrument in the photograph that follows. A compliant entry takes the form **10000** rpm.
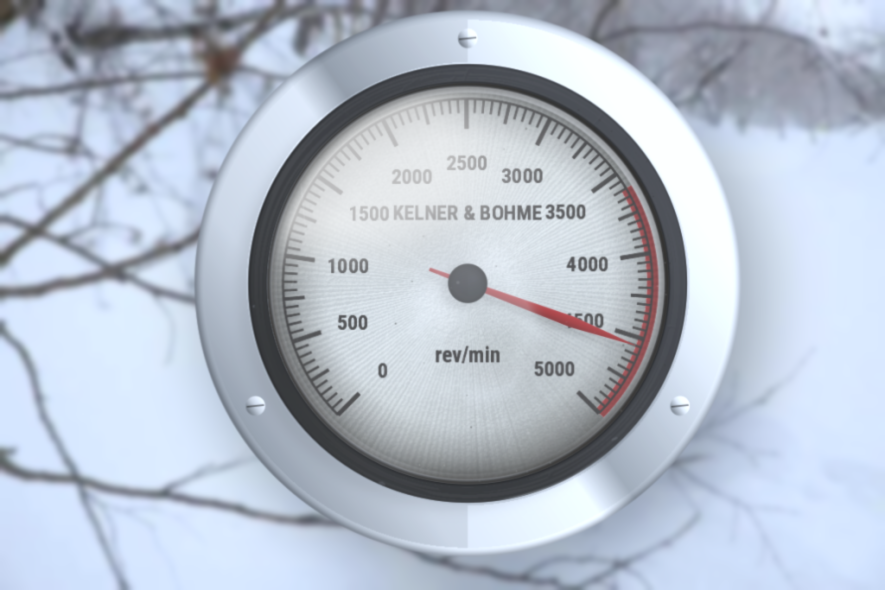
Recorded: **4550** rpm
